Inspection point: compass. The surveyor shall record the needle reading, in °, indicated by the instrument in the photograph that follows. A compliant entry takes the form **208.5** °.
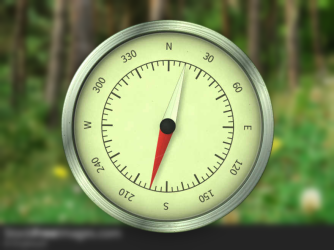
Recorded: **195** °
